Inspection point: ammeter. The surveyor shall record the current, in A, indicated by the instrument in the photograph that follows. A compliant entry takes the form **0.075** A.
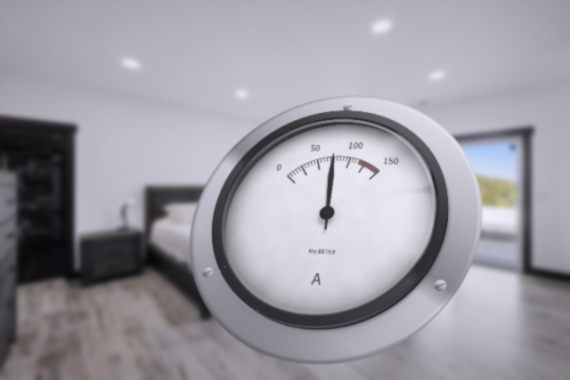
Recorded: **75** A
